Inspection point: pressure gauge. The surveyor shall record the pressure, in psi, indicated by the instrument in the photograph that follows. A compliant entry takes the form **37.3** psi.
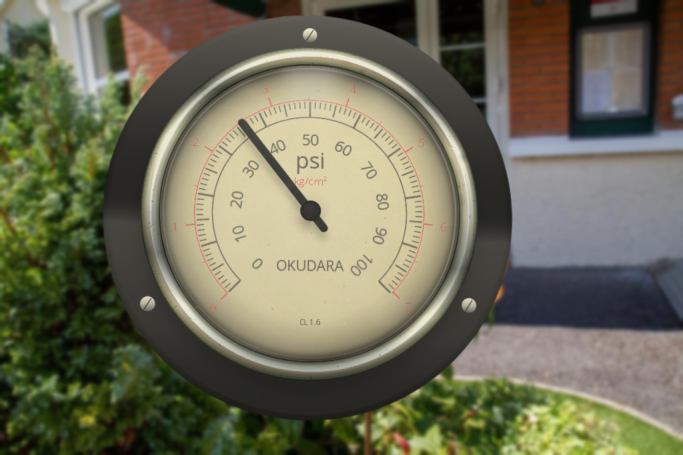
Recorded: **36** psi
